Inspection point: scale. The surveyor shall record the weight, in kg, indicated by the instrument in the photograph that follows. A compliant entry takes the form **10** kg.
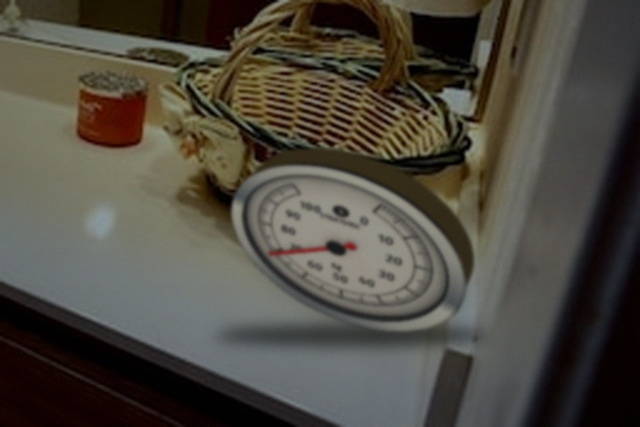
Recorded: **70** kg
